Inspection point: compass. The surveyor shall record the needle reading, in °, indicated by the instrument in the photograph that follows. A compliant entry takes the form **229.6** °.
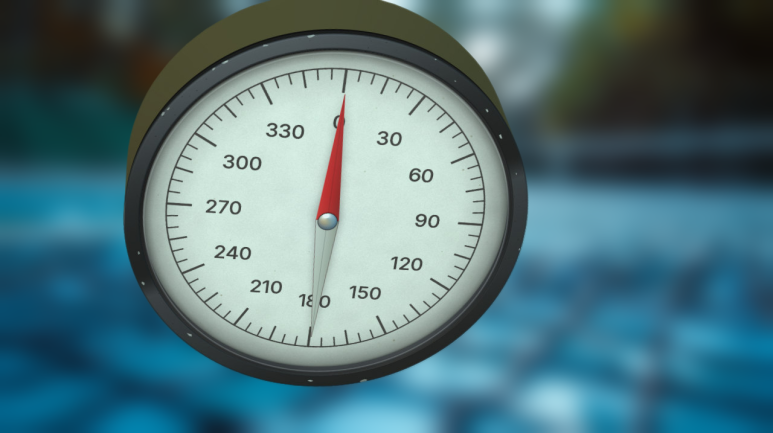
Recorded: **0** °
